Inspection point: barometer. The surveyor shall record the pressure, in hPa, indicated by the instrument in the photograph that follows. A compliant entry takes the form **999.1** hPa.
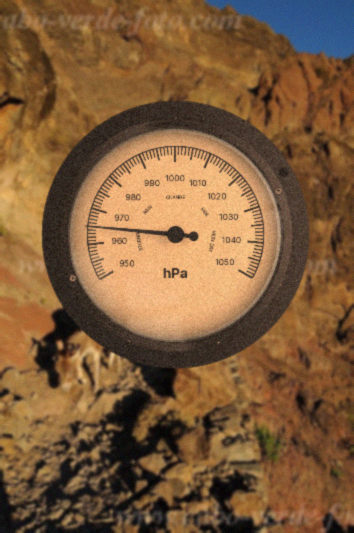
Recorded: **965** hPa
